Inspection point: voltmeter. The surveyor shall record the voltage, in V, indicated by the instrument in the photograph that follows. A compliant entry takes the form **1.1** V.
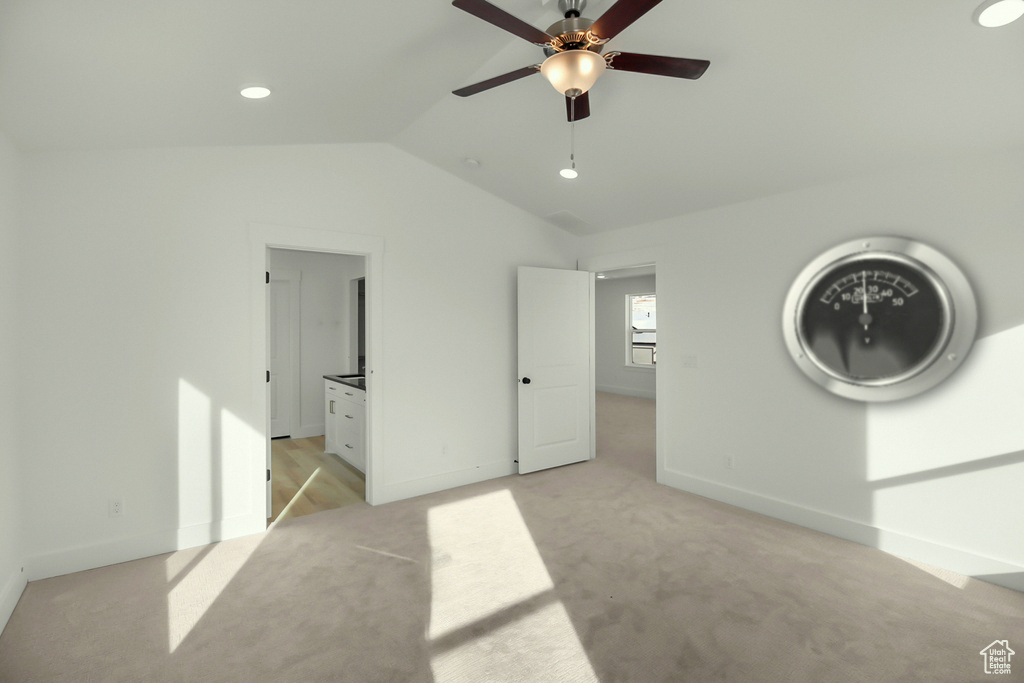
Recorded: **25** V
